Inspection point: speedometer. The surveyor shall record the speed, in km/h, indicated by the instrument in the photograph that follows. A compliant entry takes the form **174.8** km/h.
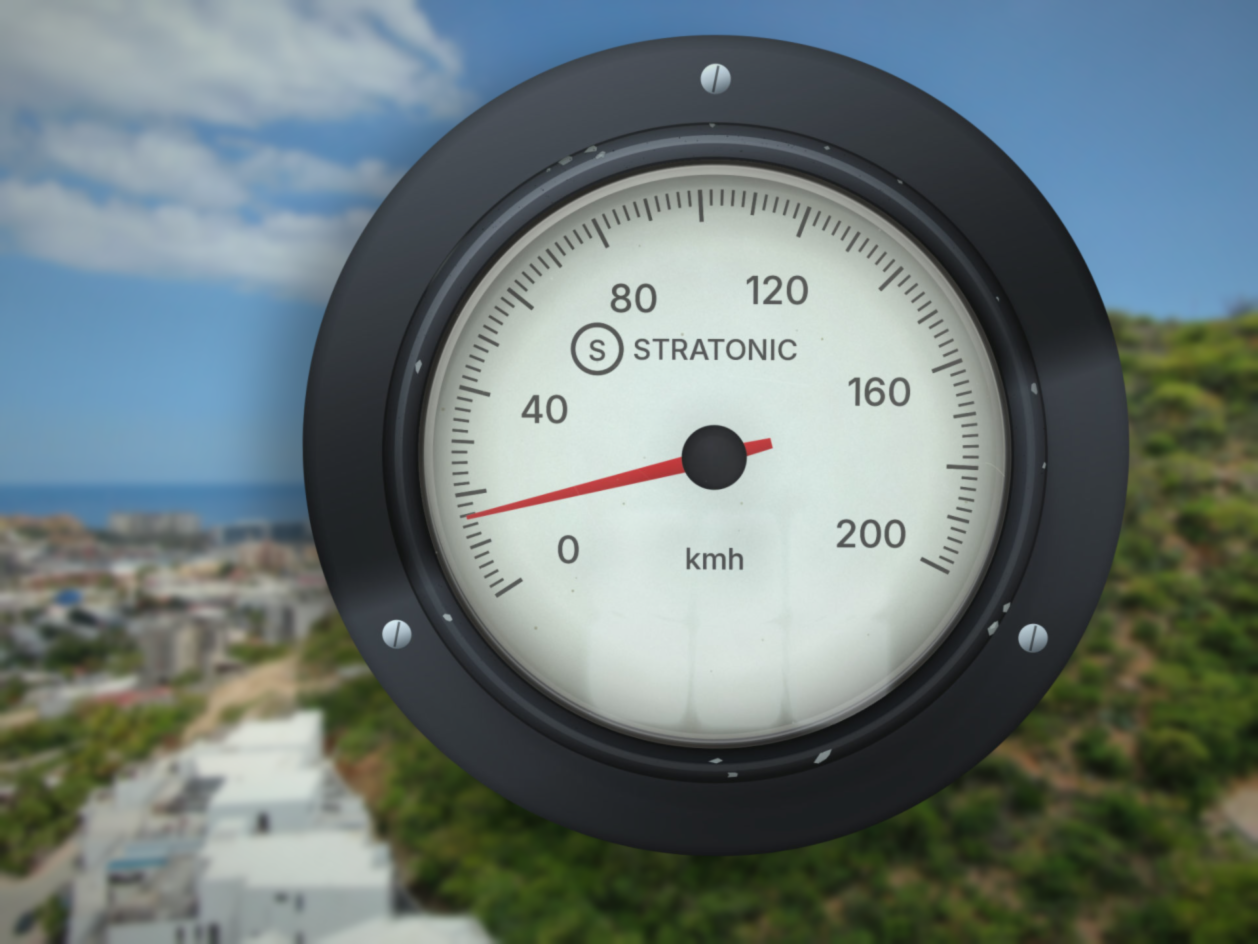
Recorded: **16** km/h
